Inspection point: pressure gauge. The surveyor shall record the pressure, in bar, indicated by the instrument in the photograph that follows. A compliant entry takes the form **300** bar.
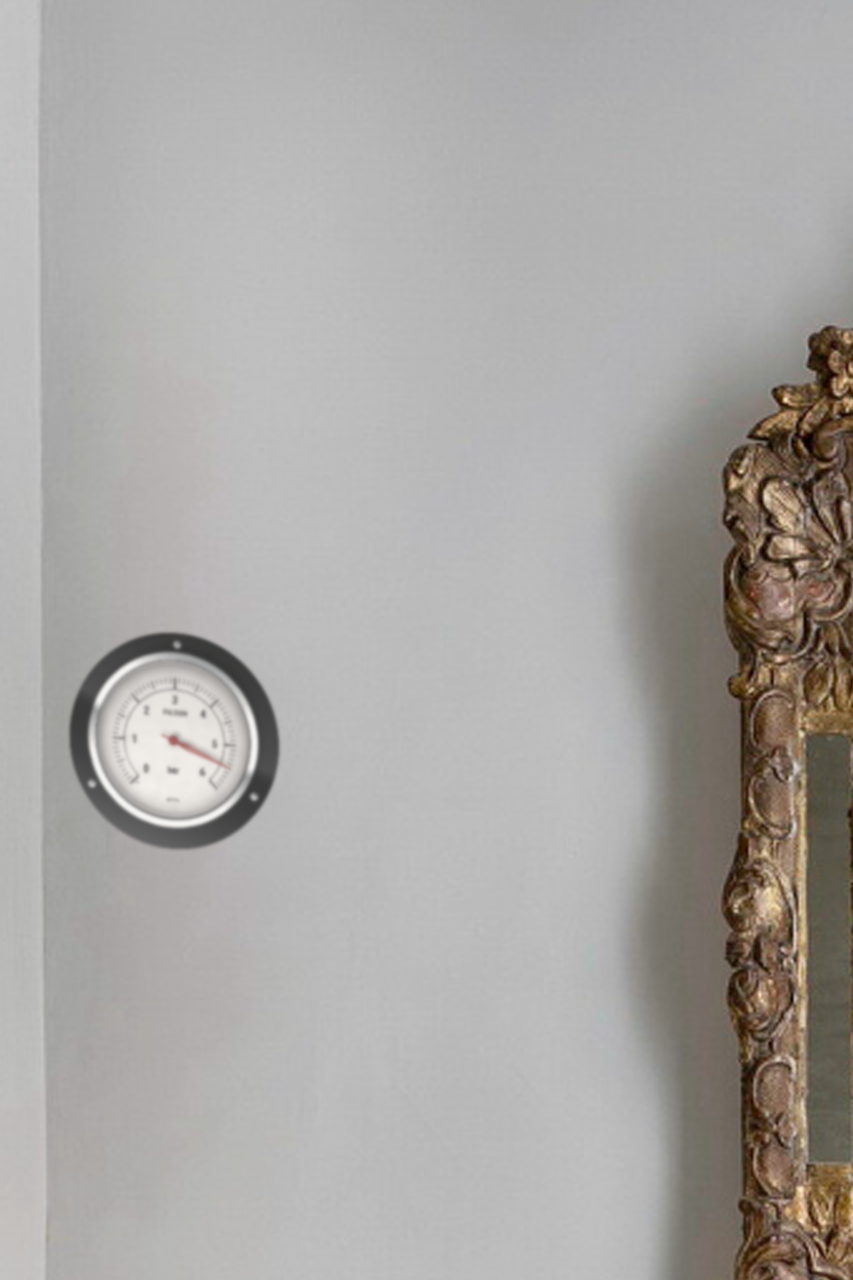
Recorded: **5.5** bar
